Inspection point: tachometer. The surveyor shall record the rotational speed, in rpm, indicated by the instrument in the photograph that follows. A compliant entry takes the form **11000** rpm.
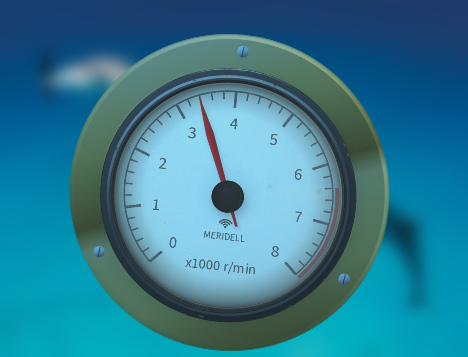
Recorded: **3400** rpm
